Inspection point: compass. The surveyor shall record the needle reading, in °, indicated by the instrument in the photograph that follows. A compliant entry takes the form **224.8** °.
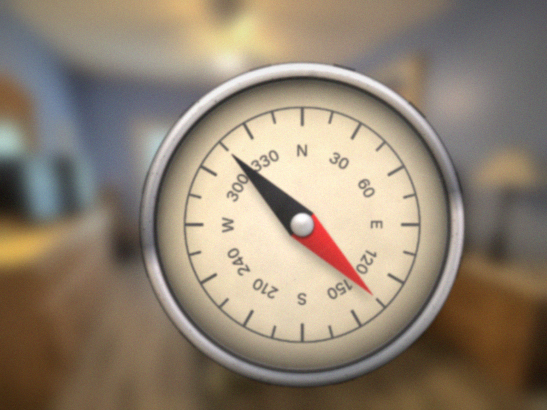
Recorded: **135** °
